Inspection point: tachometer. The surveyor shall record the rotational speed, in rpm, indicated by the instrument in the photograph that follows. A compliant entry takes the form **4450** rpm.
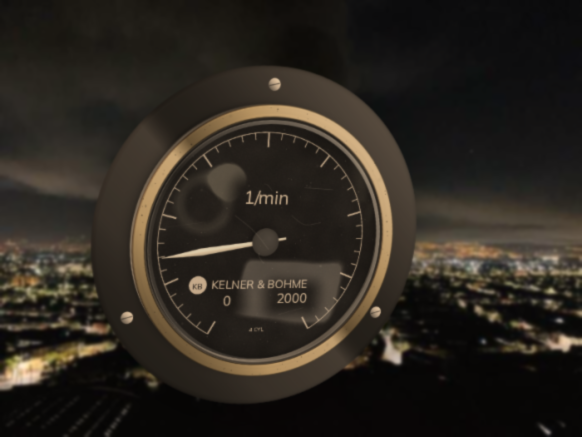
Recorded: **350** rpm
